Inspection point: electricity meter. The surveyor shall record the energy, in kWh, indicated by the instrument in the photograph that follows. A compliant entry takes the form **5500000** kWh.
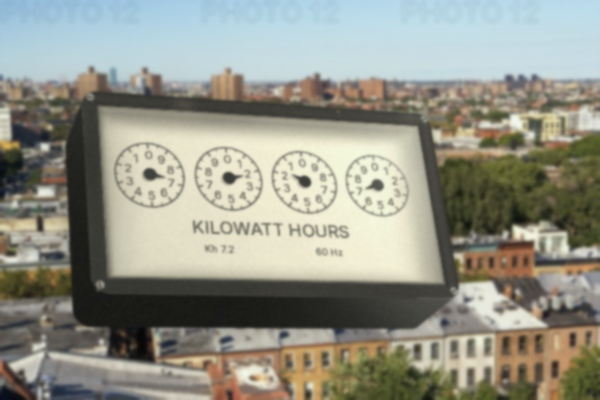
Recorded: **7217** kWh
